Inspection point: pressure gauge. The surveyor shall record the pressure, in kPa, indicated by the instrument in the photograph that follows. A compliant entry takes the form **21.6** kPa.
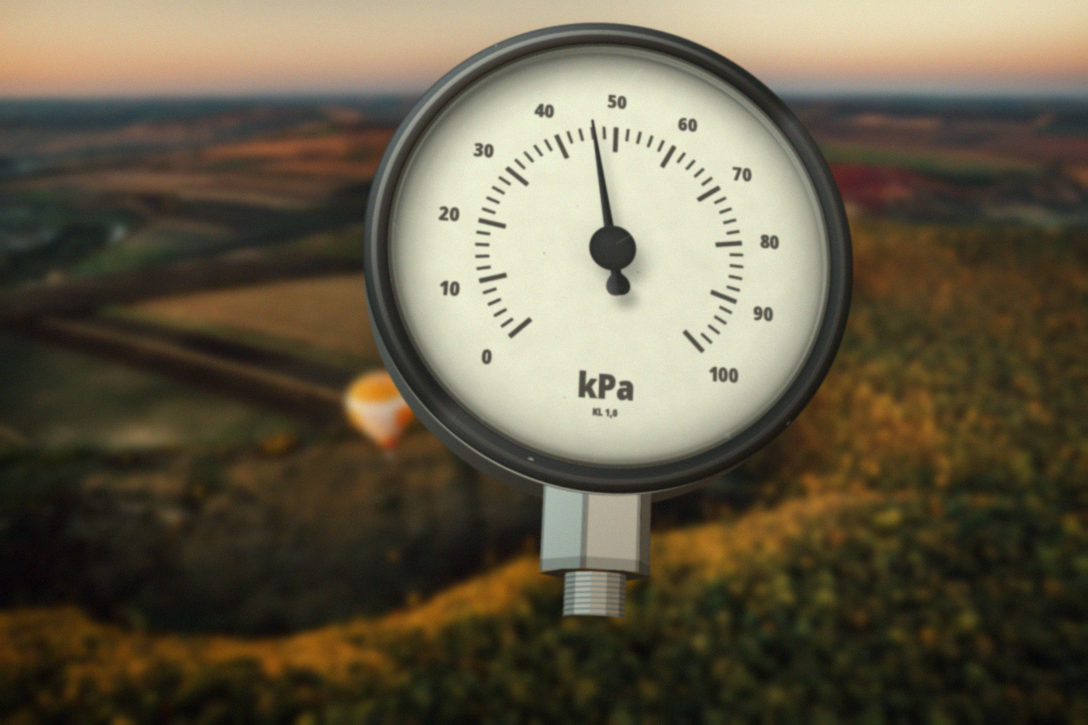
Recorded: **46** kPa
